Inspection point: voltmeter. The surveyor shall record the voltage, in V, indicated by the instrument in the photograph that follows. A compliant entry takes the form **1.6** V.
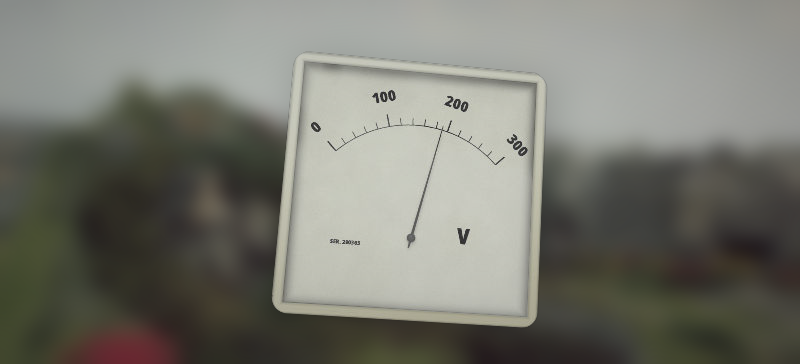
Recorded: **190** V
